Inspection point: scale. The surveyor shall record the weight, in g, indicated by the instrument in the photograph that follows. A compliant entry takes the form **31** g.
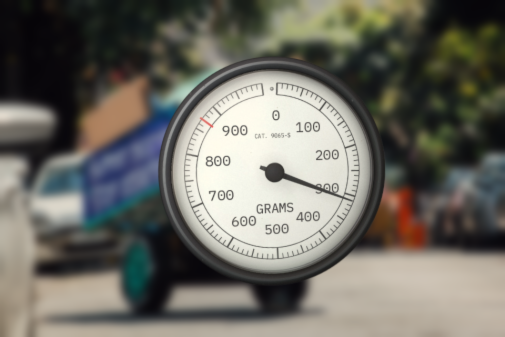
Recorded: **310** g
